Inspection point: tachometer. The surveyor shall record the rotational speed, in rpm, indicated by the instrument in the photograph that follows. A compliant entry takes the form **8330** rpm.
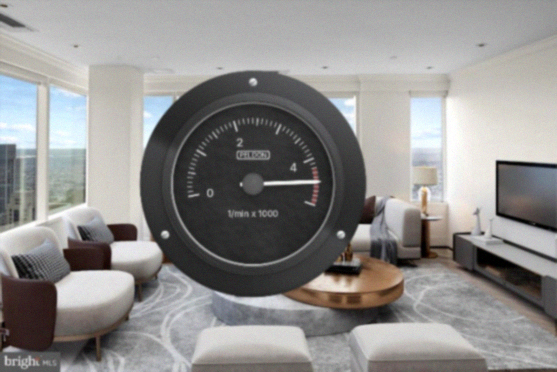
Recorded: **4500** rpm
